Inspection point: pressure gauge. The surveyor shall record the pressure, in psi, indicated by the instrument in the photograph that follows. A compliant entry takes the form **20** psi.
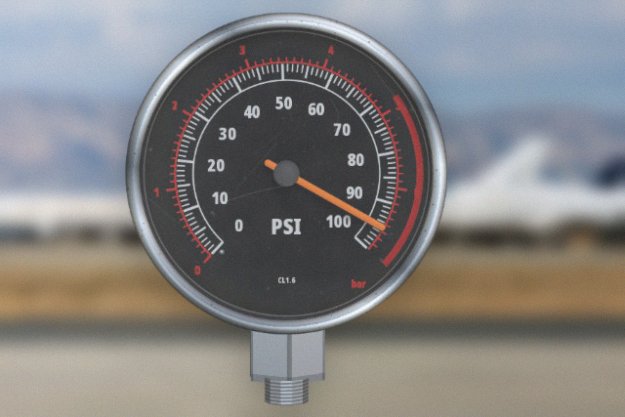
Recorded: **95** psi
